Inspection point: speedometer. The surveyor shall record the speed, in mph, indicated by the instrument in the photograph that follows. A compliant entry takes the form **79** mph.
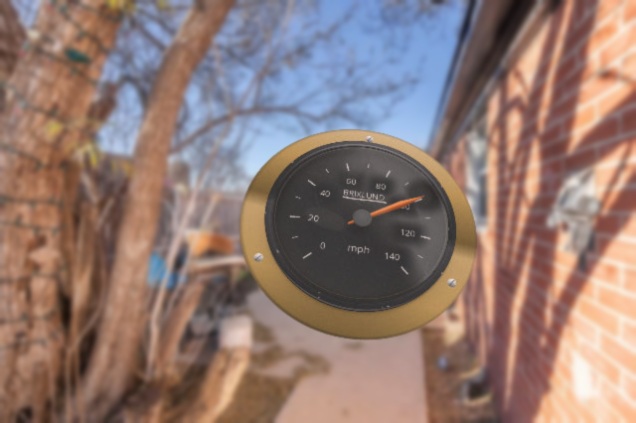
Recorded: **100** mph
